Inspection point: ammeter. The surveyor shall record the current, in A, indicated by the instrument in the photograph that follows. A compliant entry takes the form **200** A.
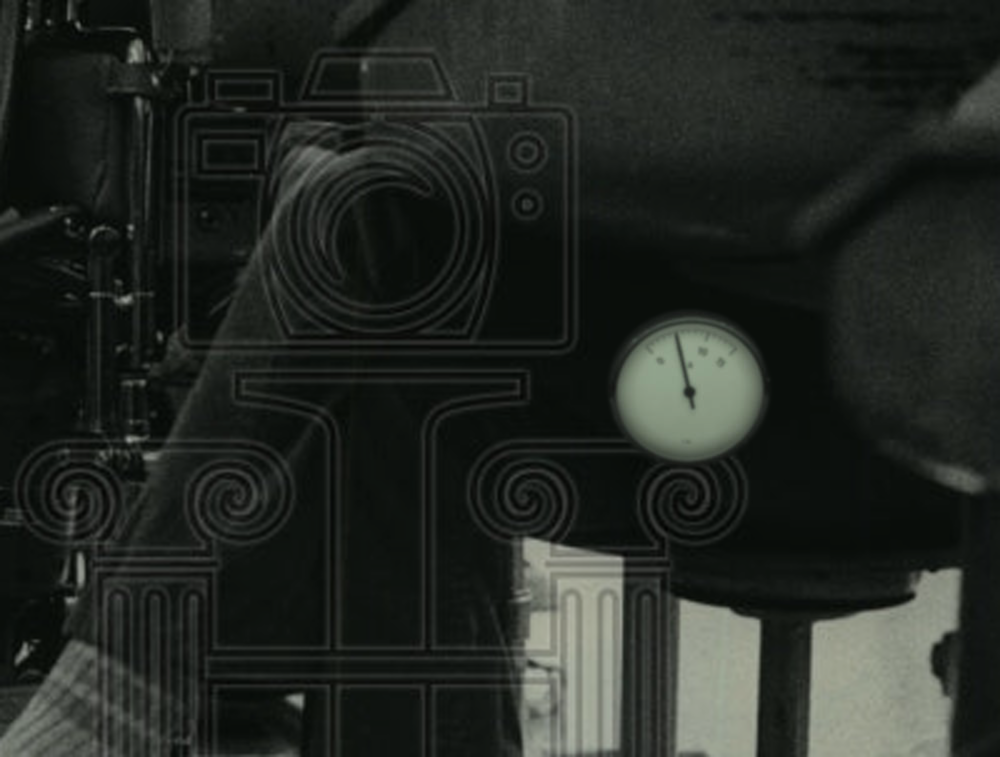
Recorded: **5** A
